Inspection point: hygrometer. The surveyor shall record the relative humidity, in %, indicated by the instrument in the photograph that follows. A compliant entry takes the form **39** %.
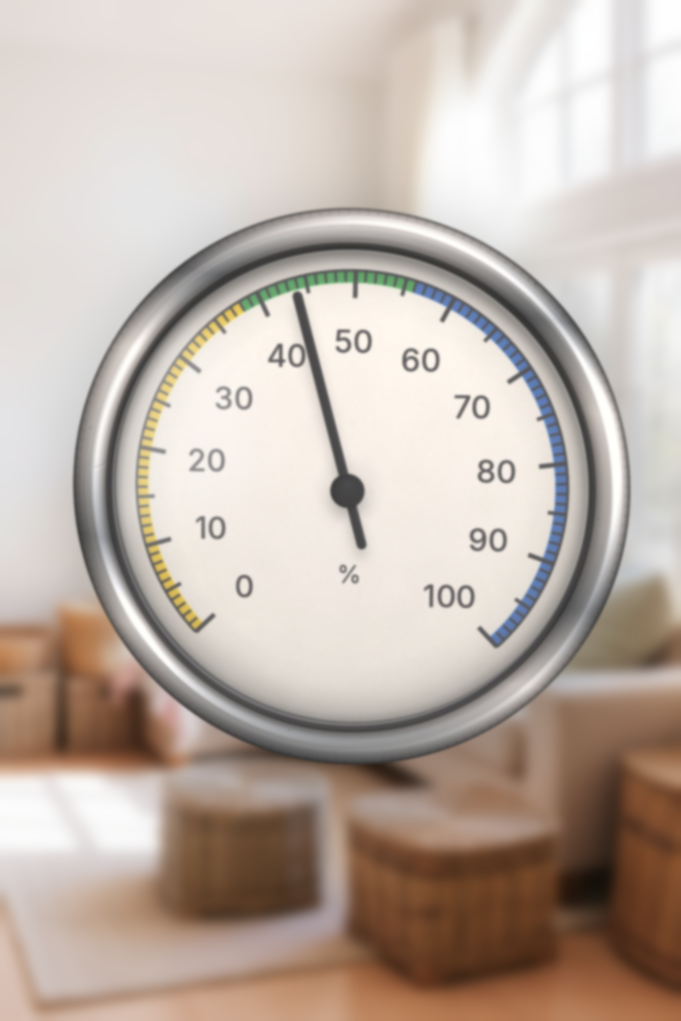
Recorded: **44** %
